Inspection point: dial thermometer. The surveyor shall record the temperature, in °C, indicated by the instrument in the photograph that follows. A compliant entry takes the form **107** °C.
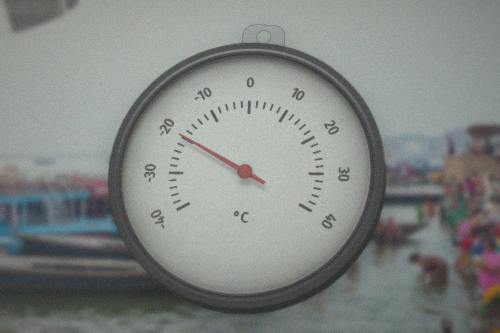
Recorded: **-20** °C
